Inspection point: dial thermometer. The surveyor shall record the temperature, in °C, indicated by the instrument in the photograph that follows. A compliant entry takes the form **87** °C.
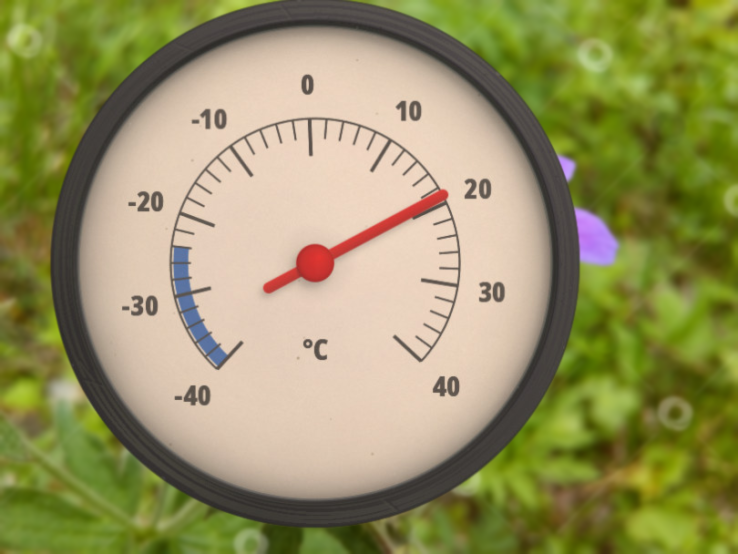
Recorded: **19** °C
